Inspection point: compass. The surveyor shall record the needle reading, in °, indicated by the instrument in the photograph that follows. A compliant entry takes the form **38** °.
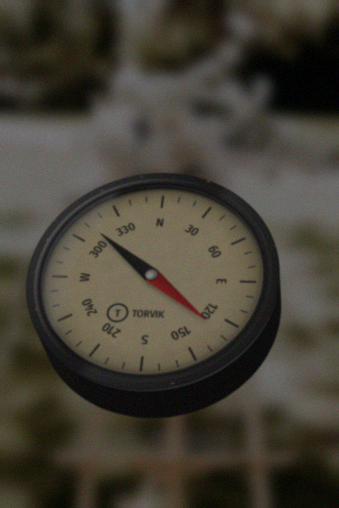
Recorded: **130** °
